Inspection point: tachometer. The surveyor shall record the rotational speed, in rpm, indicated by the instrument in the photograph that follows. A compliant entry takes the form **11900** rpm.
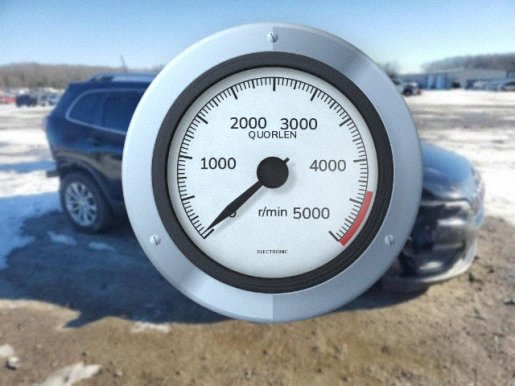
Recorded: **50** rpm
